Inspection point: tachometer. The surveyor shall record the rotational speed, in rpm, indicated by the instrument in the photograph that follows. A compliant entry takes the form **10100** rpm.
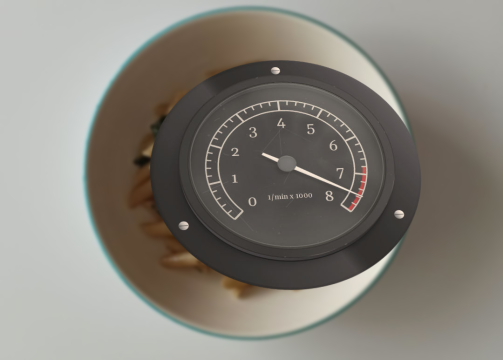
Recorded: **7600** rpm
